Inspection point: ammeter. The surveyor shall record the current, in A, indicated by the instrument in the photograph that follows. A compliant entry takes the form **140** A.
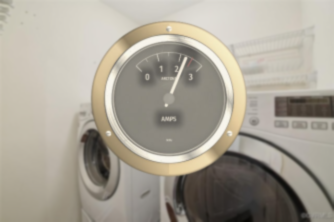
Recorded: **2.25** A
